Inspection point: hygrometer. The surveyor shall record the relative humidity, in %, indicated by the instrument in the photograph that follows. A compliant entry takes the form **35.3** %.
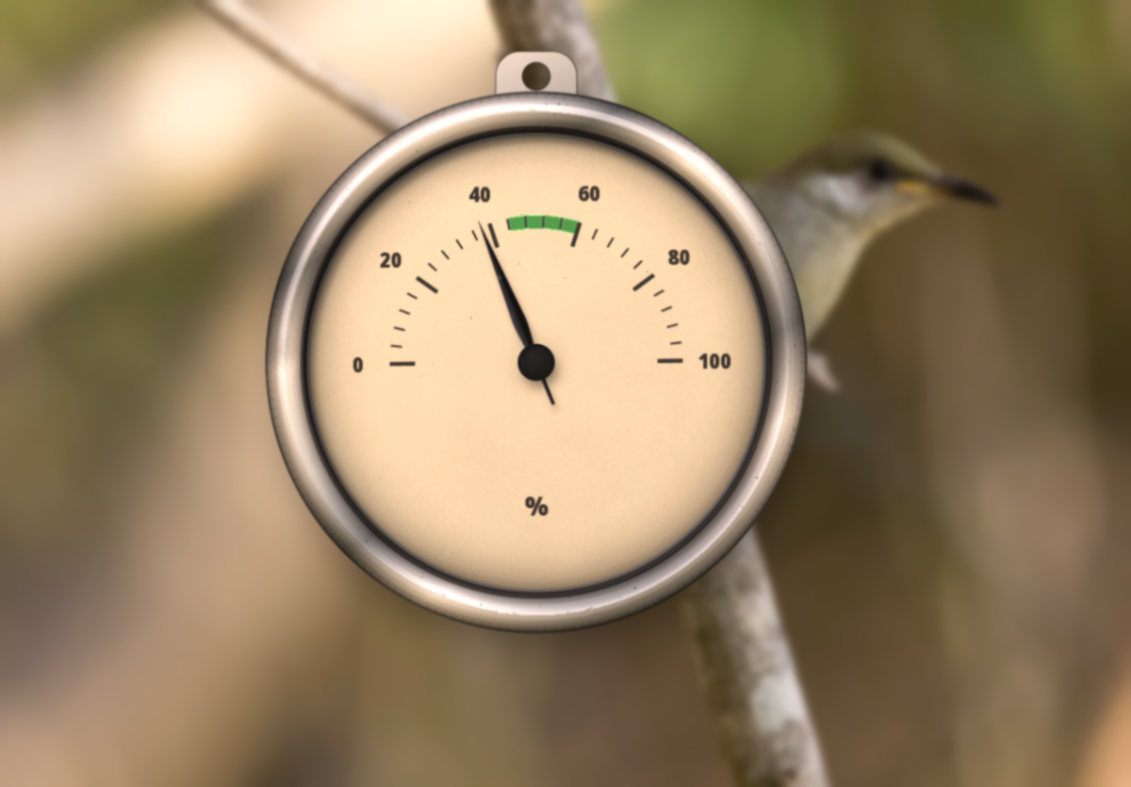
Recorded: **38** %
